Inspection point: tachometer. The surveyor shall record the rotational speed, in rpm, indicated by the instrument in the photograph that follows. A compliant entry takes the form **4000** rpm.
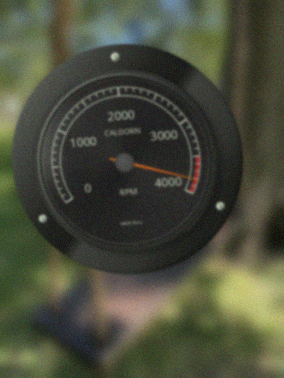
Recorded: **3800** rpm
